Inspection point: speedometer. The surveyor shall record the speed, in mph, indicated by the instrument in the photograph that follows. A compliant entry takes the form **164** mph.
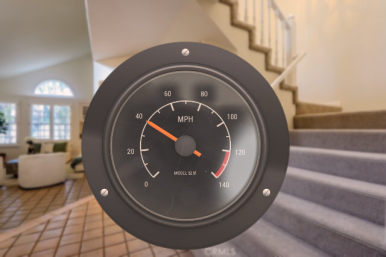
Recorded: **40** mph
